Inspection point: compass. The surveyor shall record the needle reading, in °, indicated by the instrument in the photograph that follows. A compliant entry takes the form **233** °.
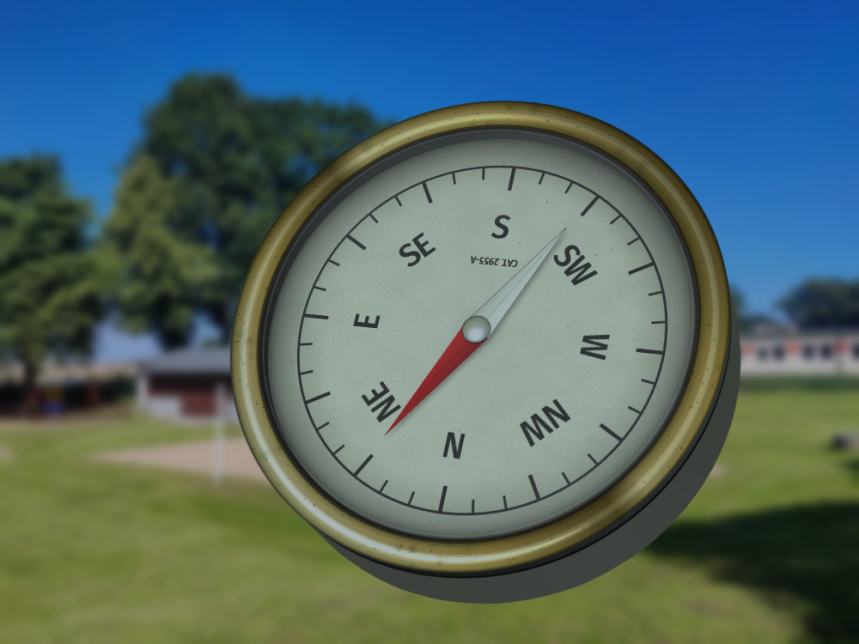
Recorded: **30** °
